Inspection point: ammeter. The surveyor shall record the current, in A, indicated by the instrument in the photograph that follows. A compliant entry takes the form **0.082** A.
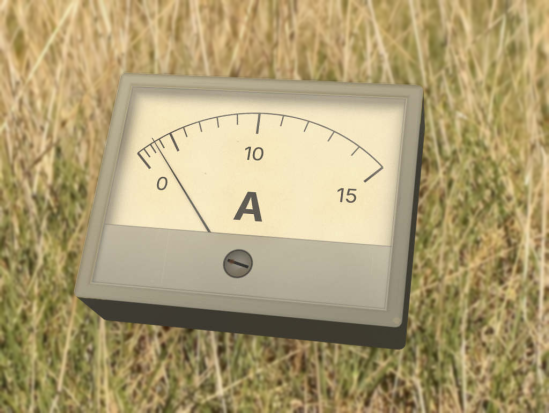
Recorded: **3.5** A
